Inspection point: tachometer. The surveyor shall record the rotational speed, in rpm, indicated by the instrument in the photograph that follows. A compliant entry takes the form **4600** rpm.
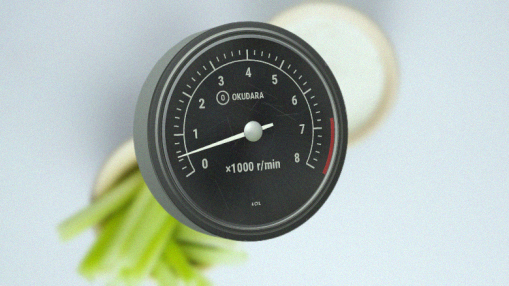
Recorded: **500** rpm
